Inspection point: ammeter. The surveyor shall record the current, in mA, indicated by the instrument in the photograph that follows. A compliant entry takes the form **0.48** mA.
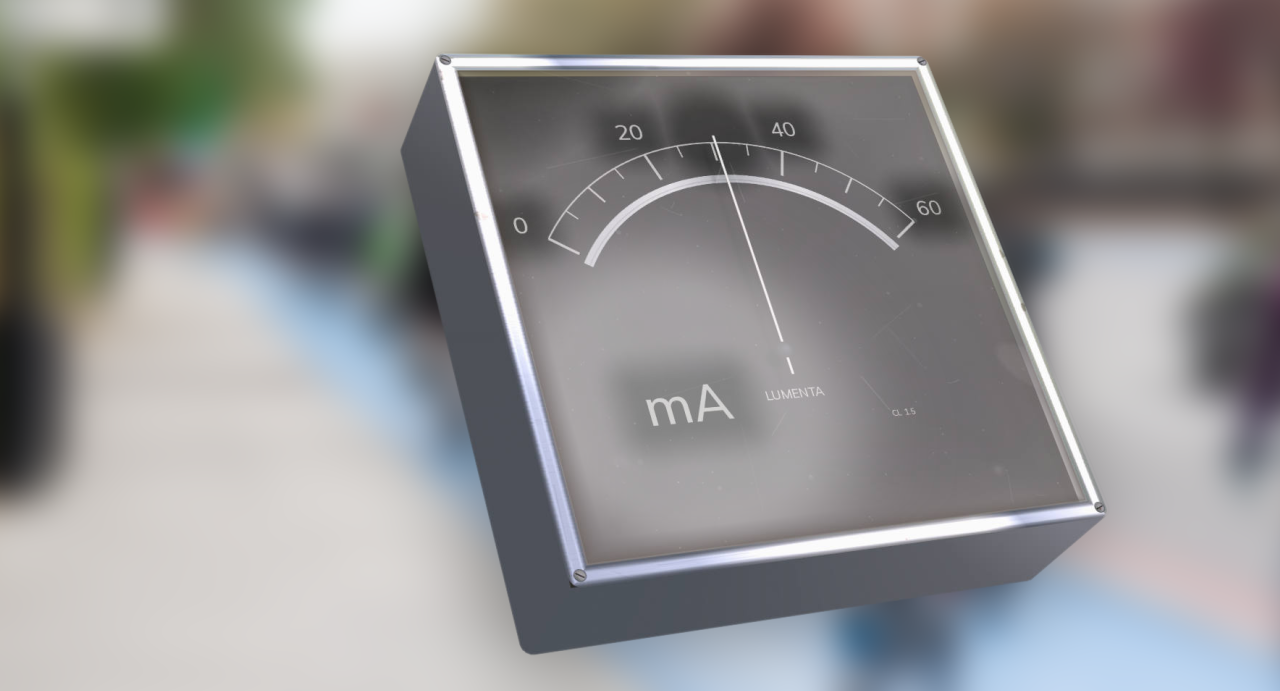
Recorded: **30** mA
